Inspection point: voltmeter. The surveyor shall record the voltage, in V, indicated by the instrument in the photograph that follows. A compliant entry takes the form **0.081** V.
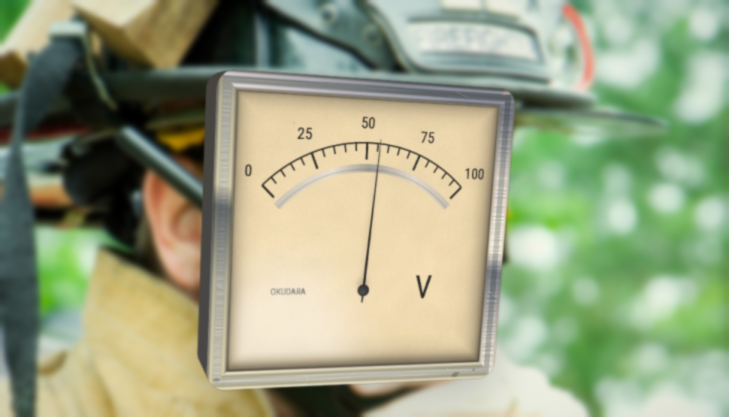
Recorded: **55** V
